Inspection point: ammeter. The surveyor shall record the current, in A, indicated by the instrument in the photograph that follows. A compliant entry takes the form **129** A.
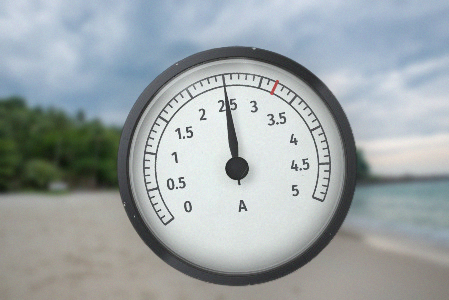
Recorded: **2.5** A
